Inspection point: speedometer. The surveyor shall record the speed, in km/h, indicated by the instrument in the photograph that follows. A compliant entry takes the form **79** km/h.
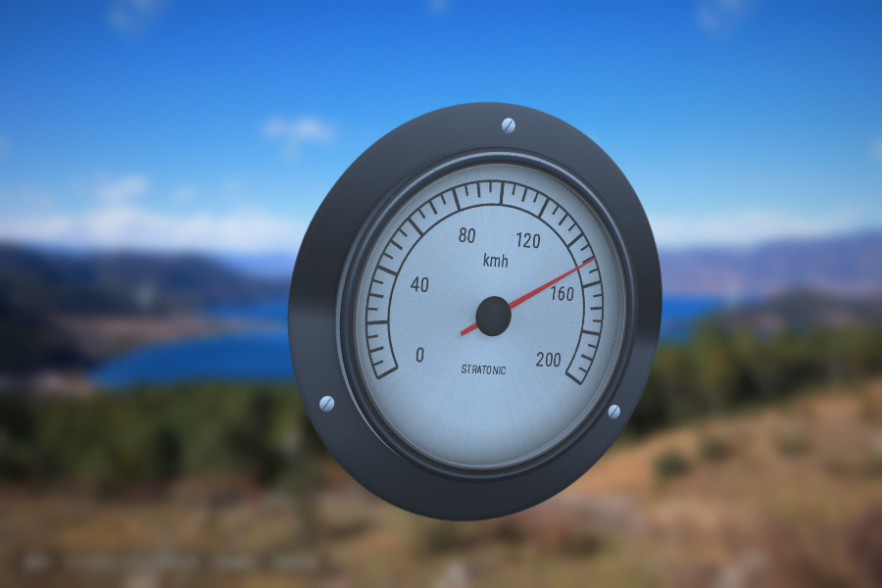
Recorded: **150** km/h
